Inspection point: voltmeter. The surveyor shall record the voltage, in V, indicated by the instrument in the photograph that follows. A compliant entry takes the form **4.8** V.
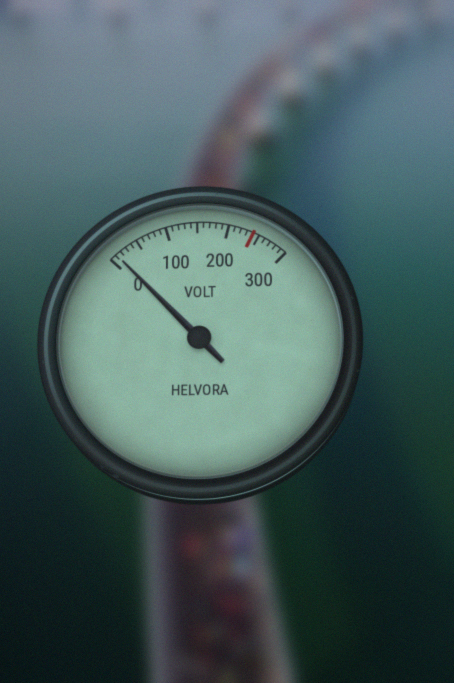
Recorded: **10** V
